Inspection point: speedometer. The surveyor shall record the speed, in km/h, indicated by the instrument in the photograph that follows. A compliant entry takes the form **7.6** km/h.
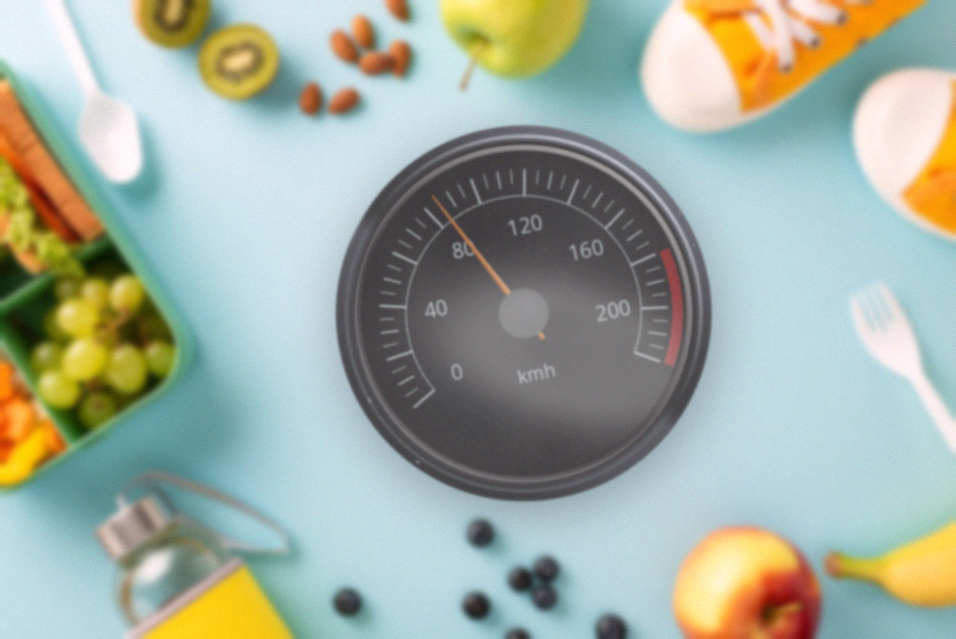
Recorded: **85** km/h
